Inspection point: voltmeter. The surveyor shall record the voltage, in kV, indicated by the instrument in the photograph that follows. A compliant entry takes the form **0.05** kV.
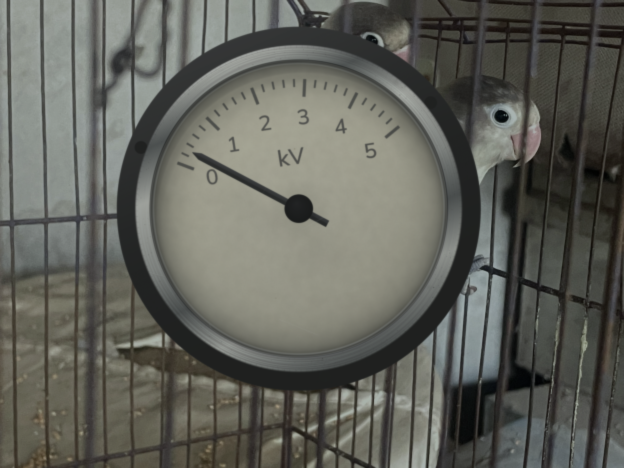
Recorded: **0.3** kV
